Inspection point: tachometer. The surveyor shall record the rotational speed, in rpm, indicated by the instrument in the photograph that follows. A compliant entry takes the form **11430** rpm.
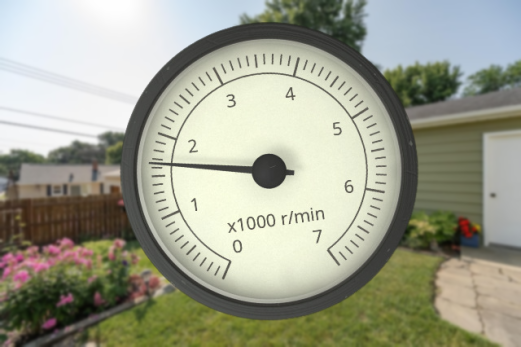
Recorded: **1650** rpm
